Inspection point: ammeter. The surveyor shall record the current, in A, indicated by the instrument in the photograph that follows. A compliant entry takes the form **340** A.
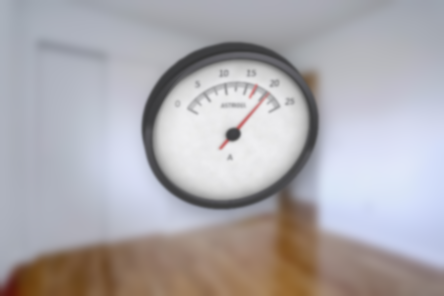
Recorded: **20** A
